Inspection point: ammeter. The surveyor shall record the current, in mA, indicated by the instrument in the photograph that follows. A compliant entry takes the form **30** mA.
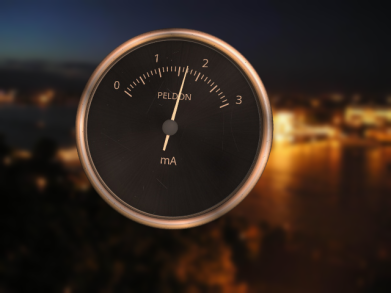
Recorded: **1.7** mA
